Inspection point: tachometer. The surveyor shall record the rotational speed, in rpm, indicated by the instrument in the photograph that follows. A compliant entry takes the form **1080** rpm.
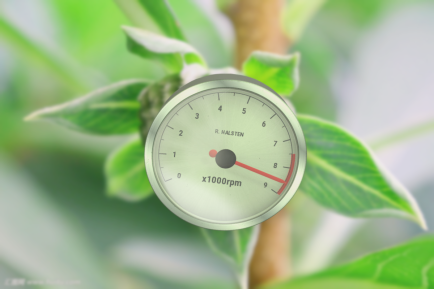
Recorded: **8500** rpm
